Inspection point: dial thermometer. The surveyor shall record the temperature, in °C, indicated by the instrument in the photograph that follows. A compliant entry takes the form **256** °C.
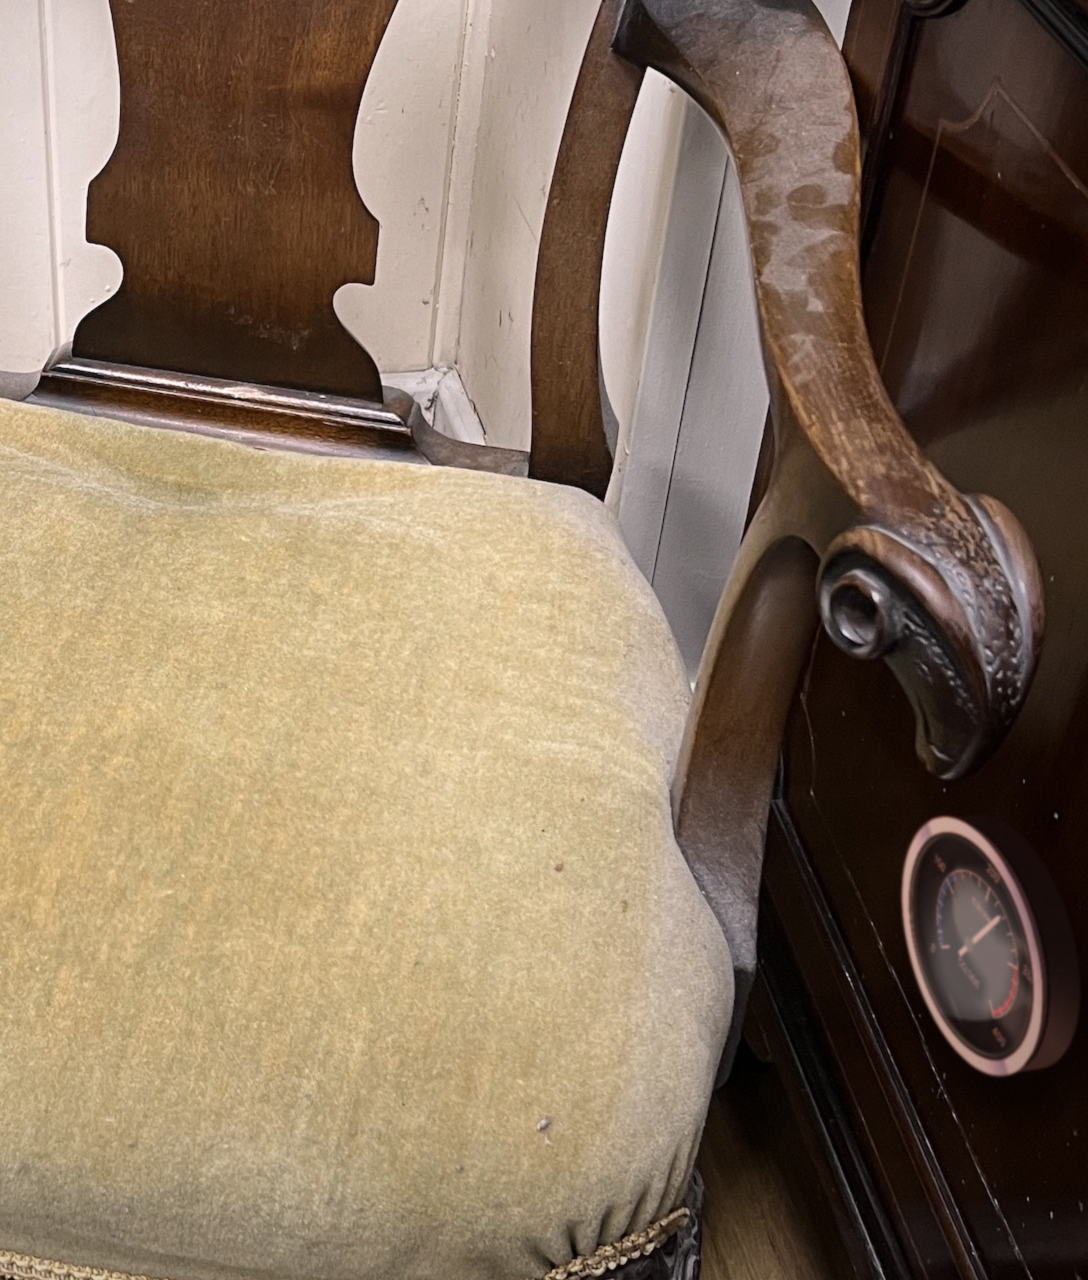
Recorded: **240** °C
